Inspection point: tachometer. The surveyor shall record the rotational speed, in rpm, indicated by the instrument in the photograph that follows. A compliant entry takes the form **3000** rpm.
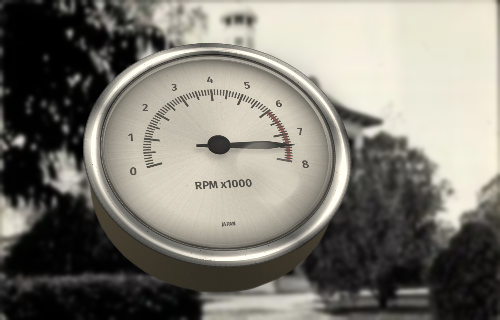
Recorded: **7500** rpm
